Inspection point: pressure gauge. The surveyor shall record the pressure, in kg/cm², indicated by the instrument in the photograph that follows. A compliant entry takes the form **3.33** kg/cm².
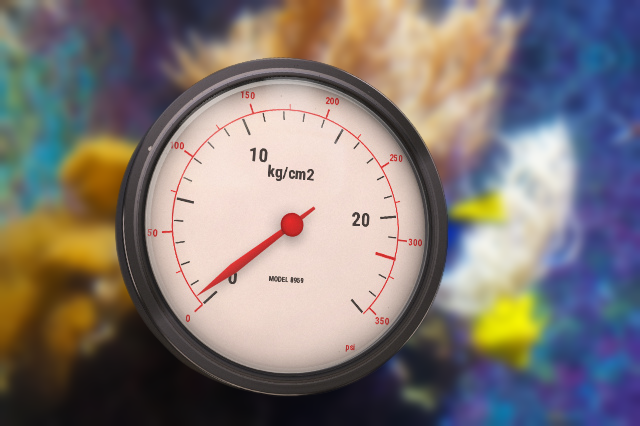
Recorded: **0.5** kg/cm²
